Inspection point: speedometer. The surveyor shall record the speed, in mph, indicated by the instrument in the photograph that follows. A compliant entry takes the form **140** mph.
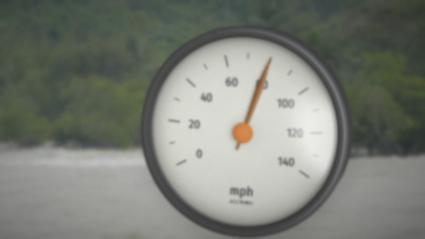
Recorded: **80** mph
